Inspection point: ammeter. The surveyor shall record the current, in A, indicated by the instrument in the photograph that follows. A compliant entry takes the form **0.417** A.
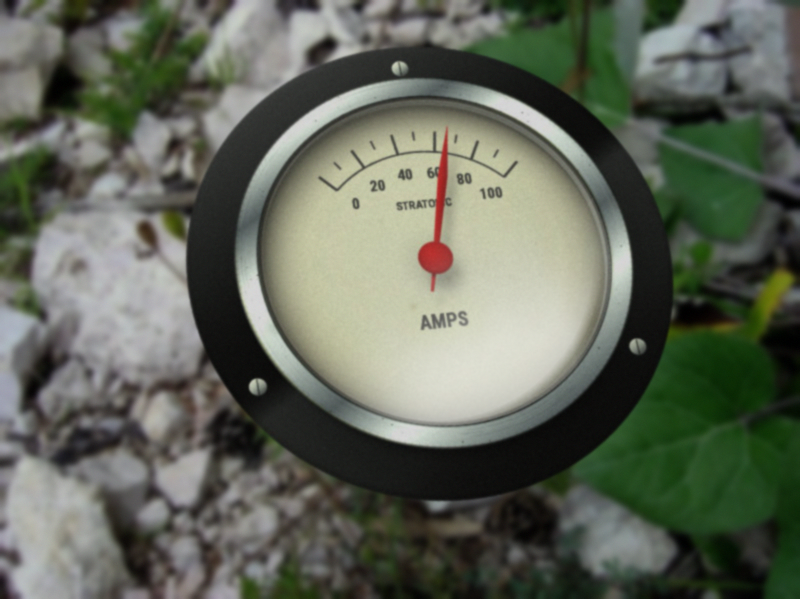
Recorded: **65** A
